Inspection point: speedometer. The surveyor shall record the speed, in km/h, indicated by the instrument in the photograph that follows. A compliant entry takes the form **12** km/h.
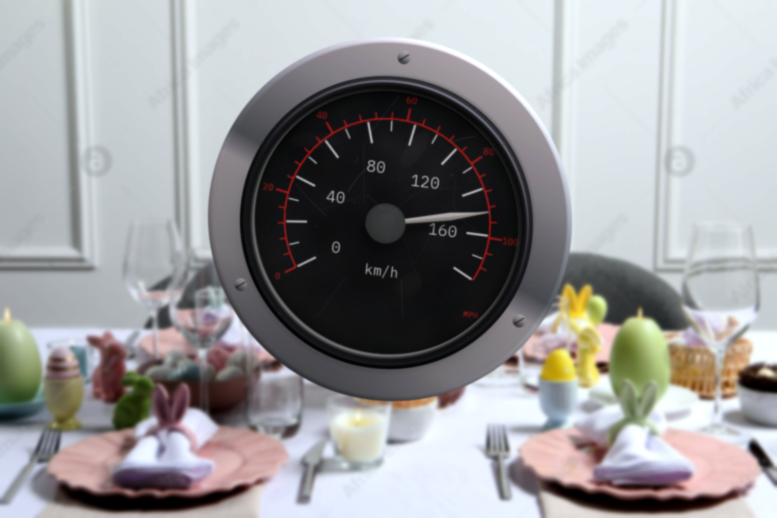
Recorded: **150** km/h
